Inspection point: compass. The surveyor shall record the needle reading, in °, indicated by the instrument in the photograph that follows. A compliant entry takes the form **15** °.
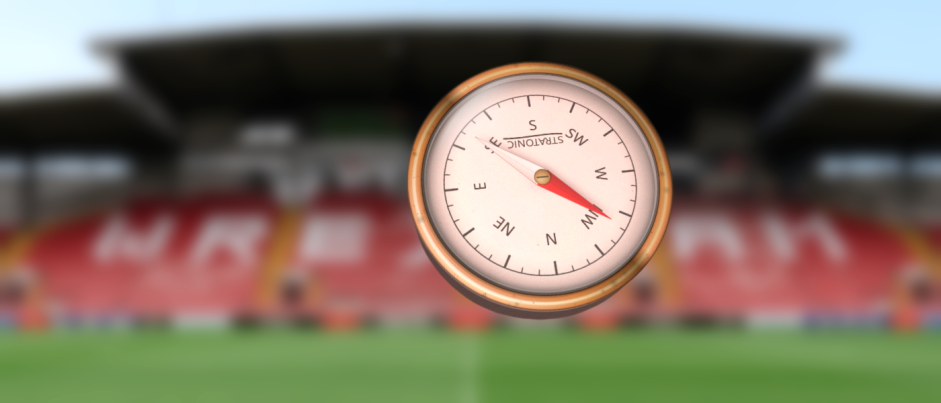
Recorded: **310** °
